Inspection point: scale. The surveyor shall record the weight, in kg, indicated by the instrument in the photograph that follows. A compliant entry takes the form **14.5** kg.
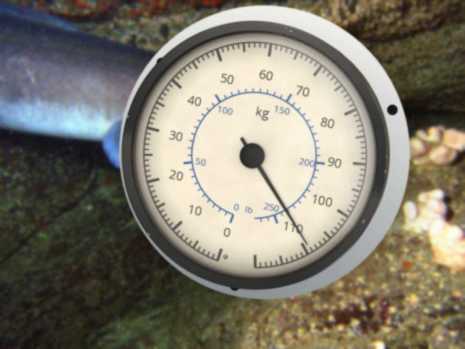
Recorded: **109** kg
